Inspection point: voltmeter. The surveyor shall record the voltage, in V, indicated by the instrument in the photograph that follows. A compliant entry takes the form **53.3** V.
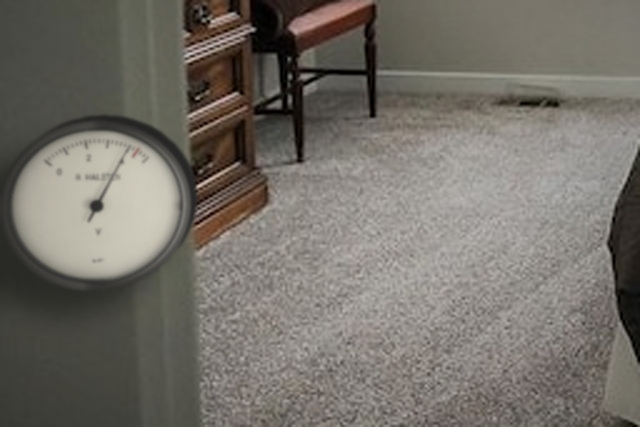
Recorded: **4** V
